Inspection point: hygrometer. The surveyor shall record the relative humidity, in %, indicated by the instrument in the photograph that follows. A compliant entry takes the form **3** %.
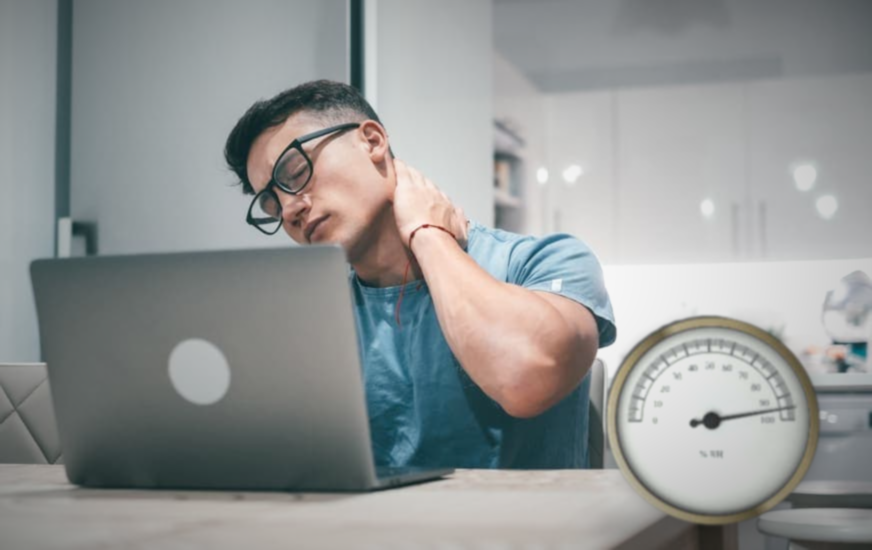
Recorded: **95** %
